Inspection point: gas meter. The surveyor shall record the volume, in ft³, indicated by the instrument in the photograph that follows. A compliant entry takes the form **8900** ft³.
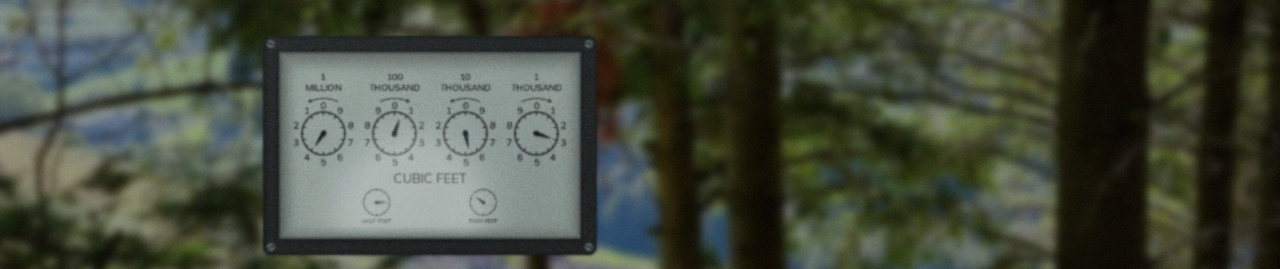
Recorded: **405300** ft³
